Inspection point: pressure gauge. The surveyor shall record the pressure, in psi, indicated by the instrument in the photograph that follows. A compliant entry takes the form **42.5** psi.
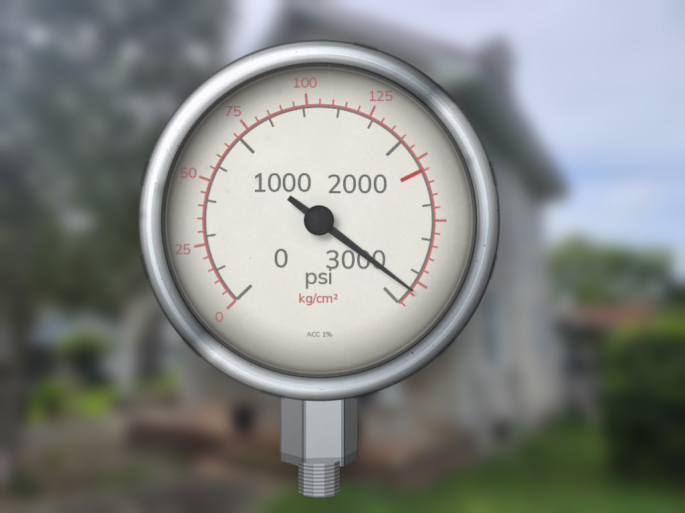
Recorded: **2900** psi
